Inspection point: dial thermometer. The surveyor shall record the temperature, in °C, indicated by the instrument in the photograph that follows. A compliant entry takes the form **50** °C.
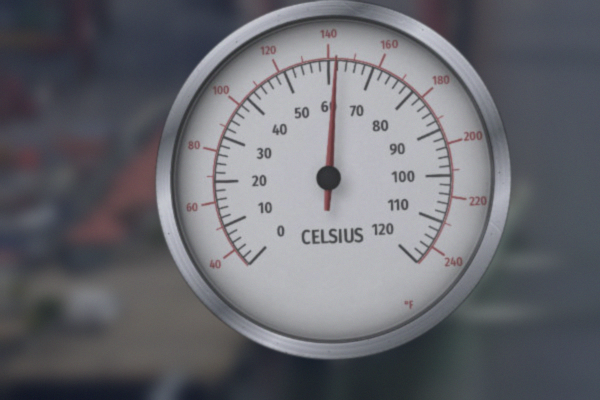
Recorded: **62** °C
